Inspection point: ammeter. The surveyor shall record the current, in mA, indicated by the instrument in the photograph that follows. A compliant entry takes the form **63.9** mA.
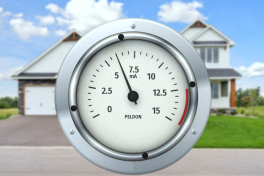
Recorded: **6** mA
